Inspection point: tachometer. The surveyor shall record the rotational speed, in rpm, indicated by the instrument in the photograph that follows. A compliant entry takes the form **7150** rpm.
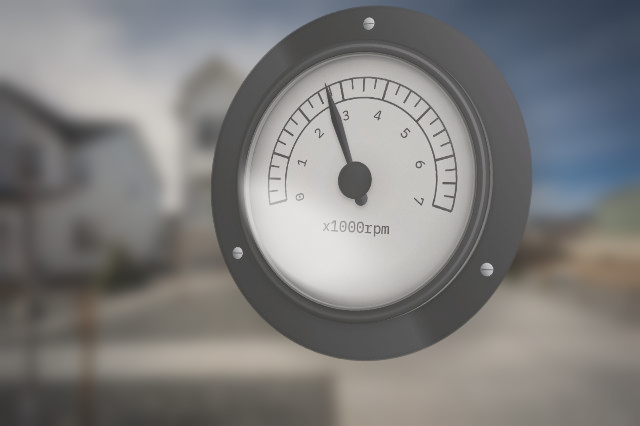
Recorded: **2750** rpm
